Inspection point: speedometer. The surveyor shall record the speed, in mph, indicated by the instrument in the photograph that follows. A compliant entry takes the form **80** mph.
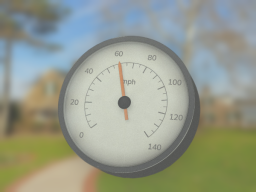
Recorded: **60** mph
